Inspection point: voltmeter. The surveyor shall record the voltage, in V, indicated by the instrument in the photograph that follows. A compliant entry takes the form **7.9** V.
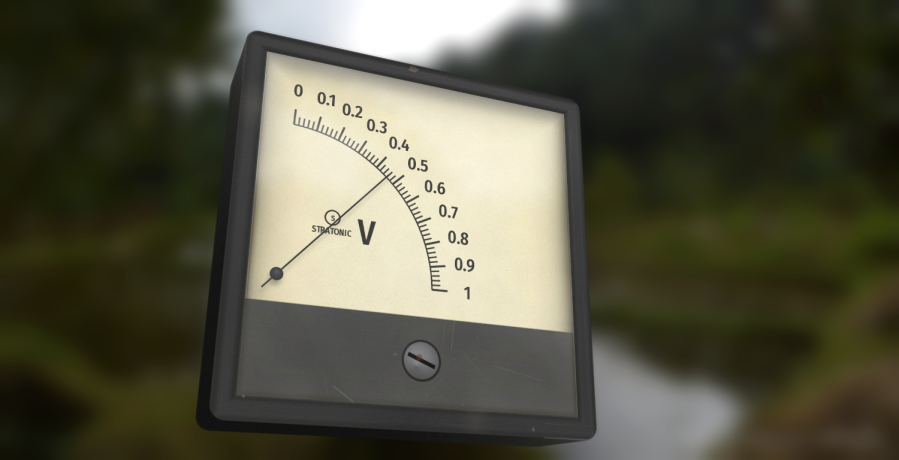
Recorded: **0.46** V
